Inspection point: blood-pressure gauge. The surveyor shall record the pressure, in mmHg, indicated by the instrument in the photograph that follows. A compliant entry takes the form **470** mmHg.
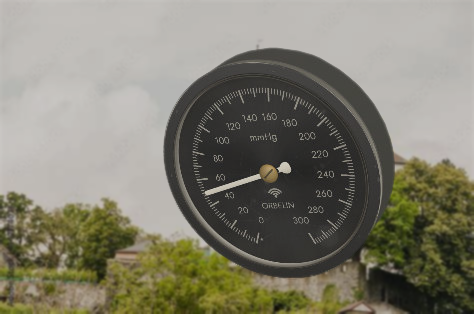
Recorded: **50** mmHg
